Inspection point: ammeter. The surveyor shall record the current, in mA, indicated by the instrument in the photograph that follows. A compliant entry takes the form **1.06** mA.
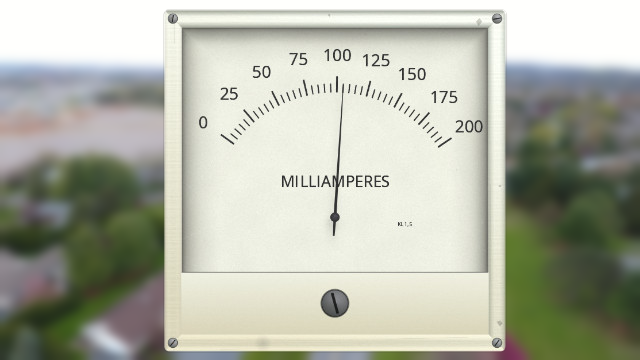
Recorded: **105** mA
